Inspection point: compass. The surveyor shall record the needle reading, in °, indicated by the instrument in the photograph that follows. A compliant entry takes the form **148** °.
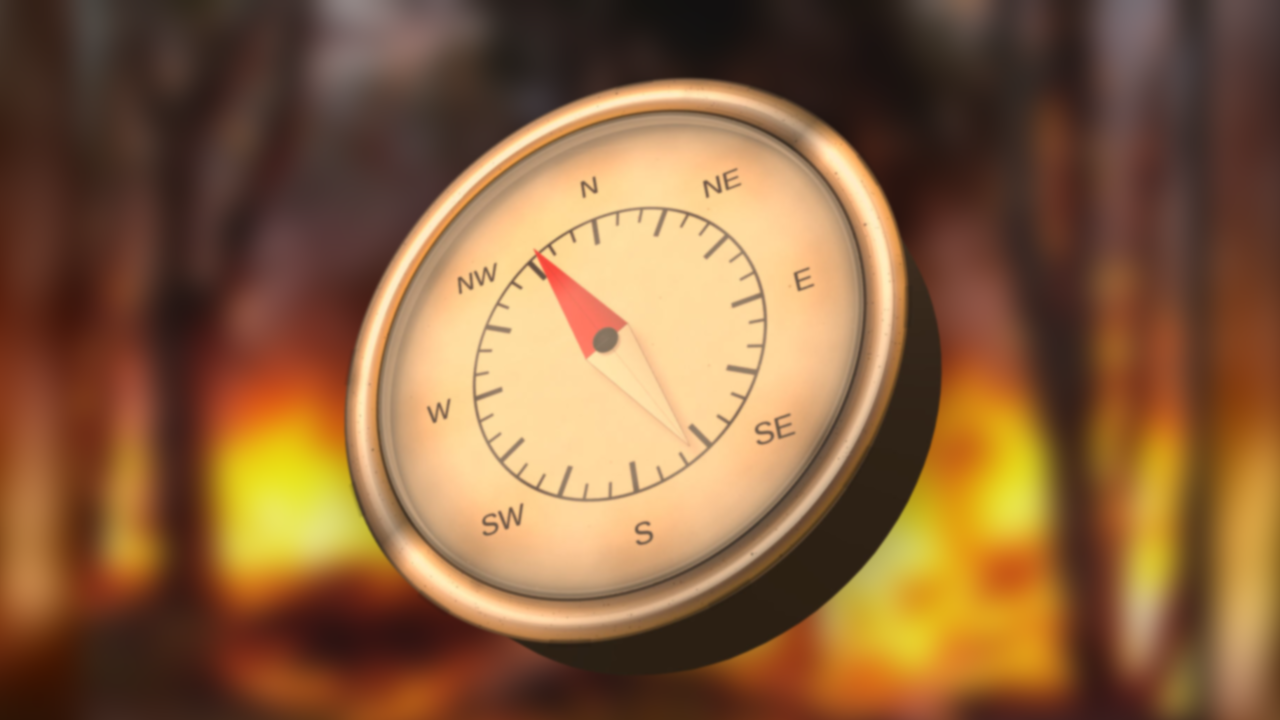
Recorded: **335** °
